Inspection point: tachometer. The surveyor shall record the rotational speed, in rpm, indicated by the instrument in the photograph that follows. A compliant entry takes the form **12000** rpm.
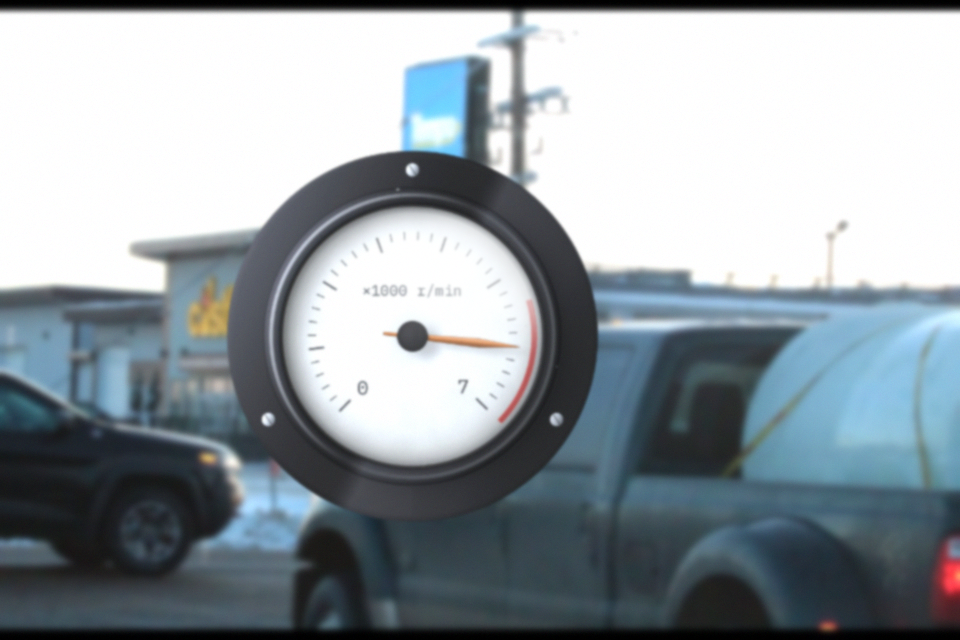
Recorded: **6000** rpm
